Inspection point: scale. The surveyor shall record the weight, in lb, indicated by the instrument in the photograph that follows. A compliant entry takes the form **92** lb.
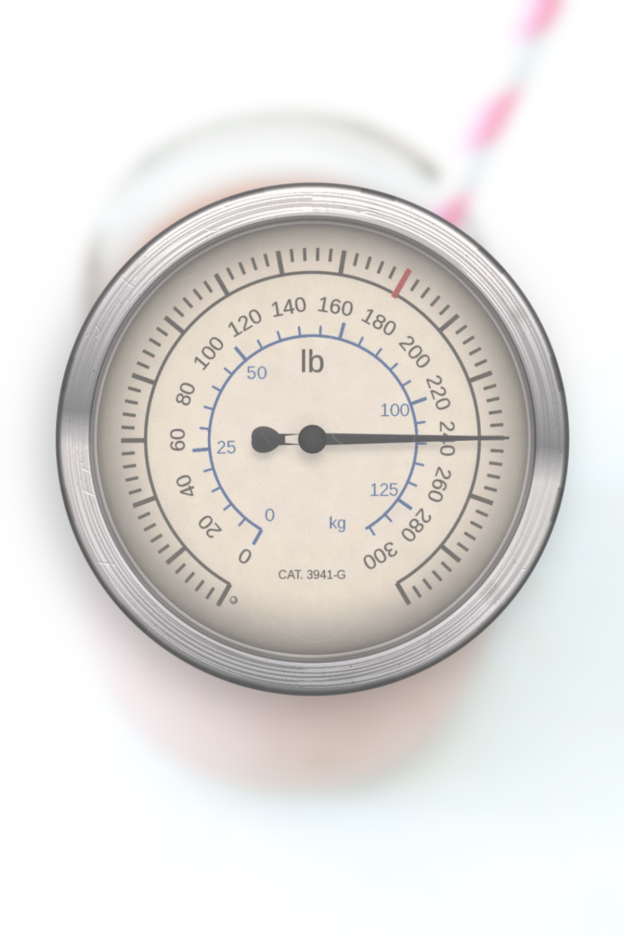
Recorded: **240** lb
